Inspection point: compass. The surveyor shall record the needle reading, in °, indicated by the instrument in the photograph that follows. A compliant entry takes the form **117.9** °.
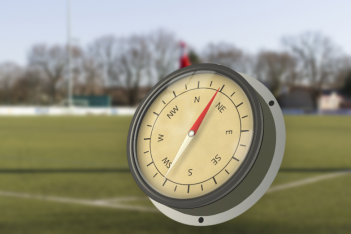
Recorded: **30** °
